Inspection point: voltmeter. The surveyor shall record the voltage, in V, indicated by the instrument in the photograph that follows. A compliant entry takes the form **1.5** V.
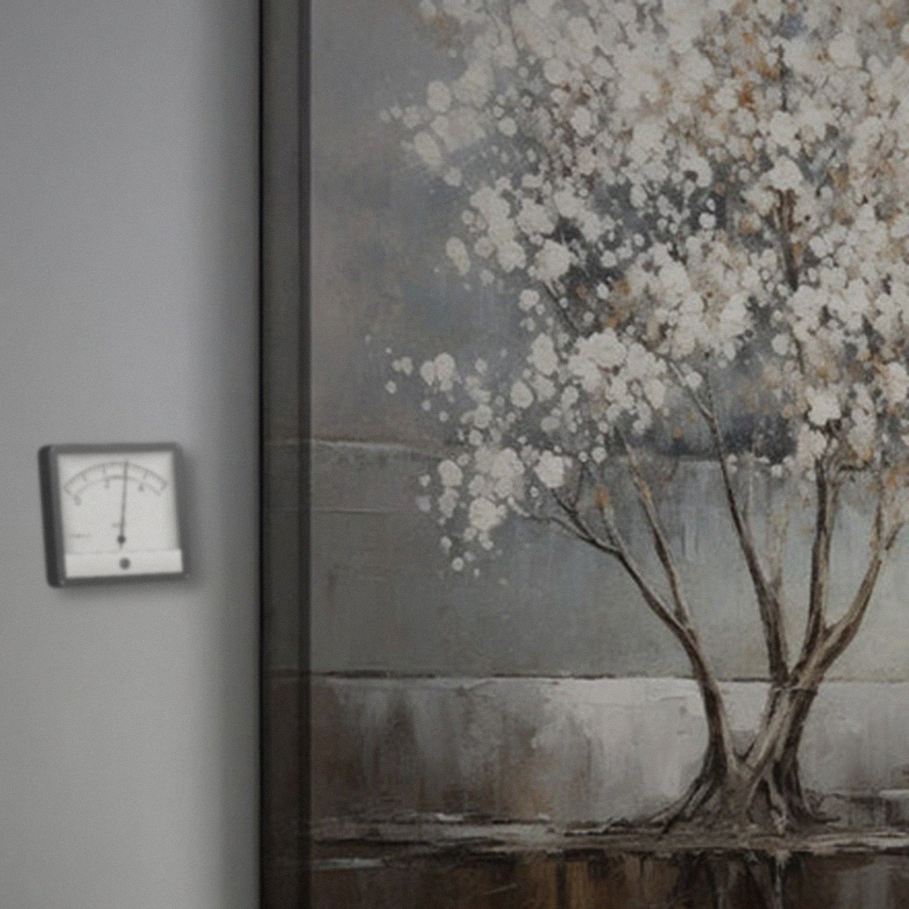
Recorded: **3** V
